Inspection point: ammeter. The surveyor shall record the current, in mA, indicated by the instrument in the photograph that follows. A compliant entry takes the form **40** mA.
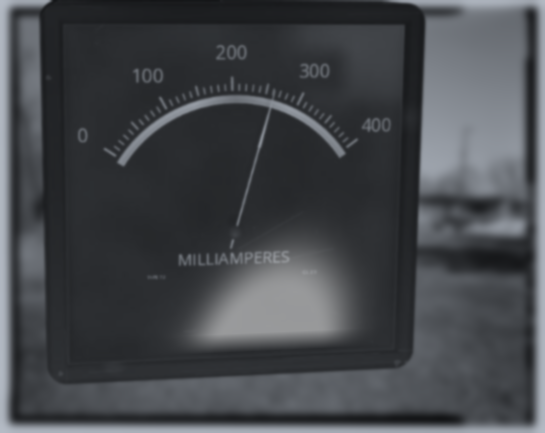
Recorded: **260** mA
